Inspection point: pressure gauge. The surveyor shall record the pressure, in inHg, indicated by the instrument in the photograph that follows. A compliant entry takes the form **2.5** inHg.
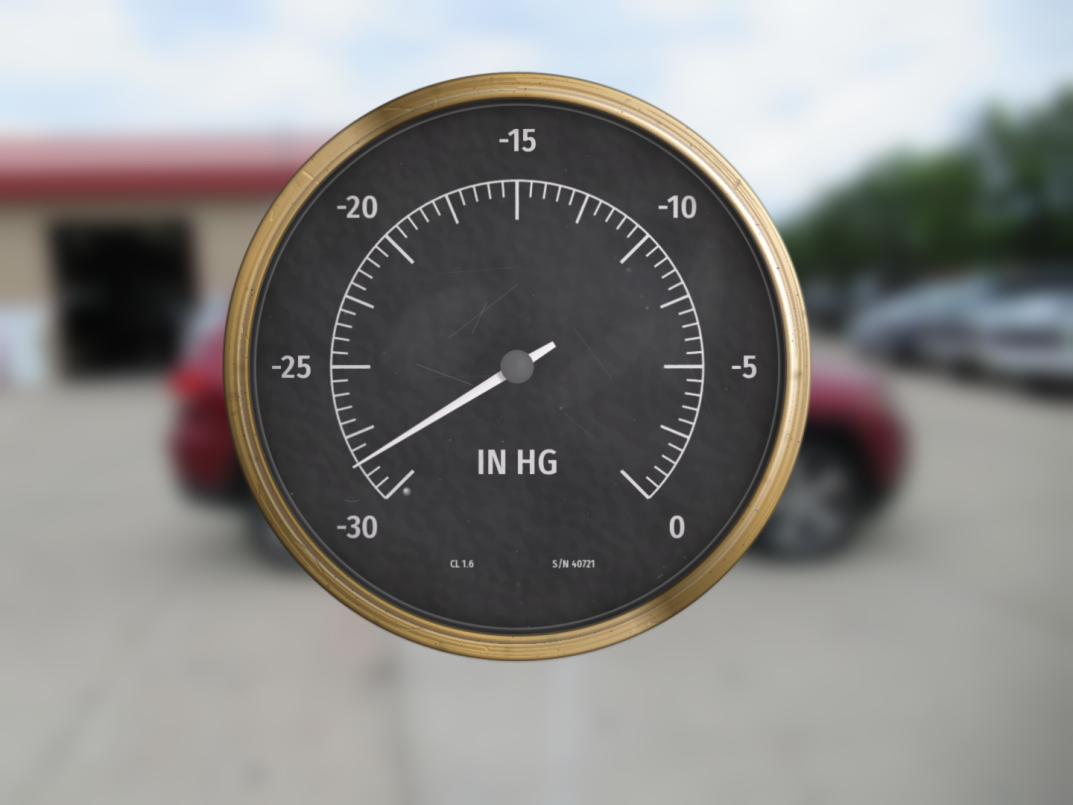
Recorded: **-28.5** inHg
